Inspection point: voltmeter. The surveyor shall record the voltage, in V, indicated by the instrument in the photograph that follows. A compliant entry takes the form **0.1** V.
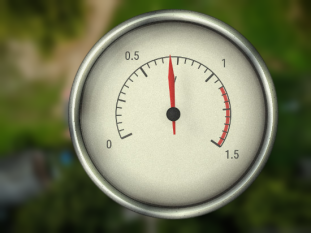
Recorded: **0.7** V
